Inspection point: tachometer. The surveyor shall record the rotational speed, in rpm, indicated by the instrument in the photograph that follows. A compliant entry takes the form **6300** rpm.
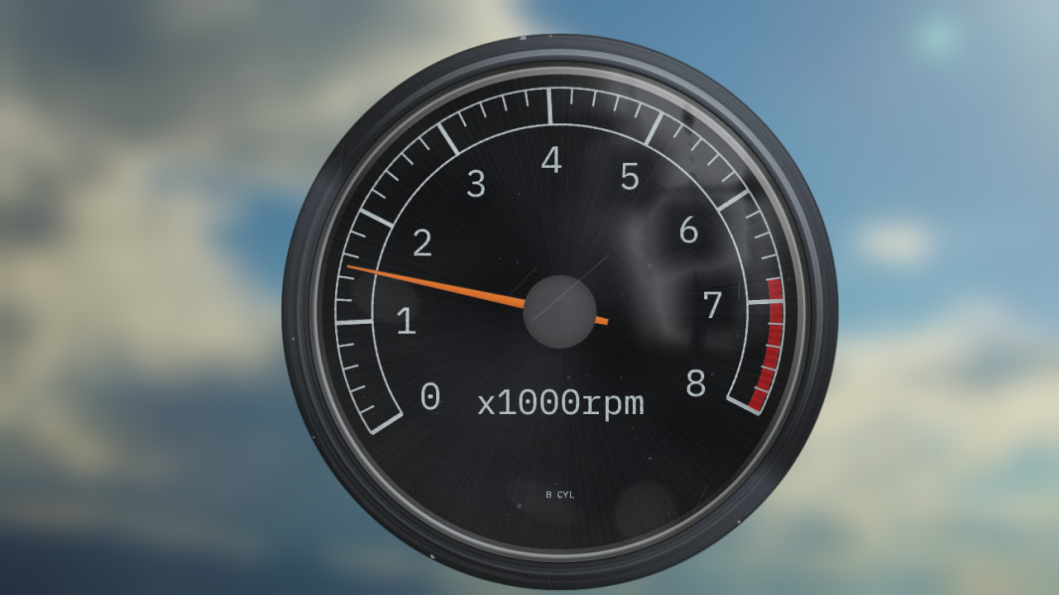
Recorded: **1500** rpm
